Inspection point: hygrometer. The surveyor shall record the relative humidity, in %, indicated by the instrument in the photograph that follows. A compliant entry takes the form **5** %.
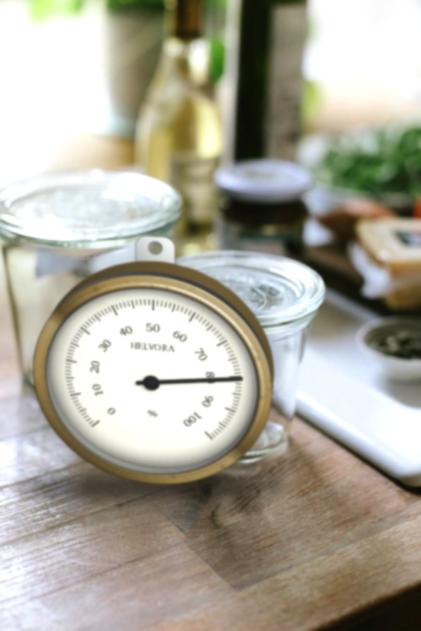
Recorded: **80** %
